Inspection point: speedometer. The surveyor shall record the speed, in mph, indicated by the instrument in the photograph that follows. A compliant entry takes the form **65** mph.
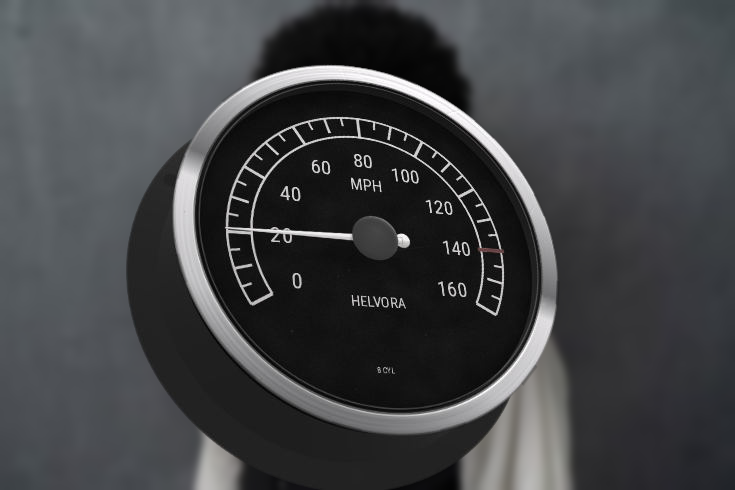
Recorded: **20** mph
